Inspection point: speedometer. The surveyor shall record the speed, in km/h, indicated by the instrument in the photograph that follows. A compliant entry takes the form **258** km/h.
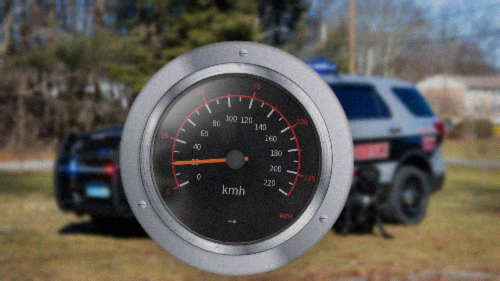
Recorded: **20** km/h
